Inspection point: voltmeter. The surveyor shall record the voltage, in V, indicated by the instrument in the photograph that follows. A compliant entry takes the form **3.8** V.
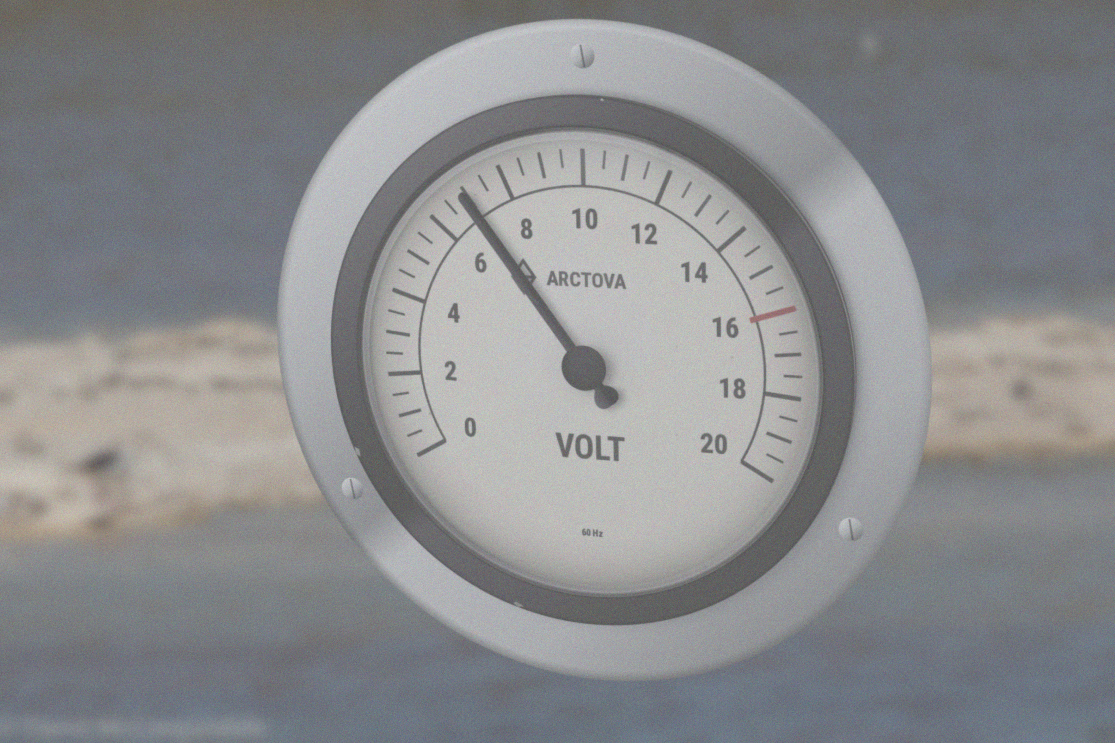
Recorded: **7** V
